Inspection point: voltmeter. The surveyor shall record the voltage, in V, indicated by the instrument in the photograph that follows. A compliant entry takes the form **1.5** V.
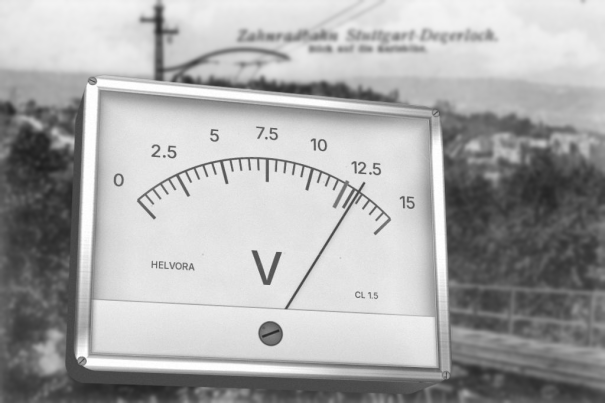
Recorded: **12.75** V
